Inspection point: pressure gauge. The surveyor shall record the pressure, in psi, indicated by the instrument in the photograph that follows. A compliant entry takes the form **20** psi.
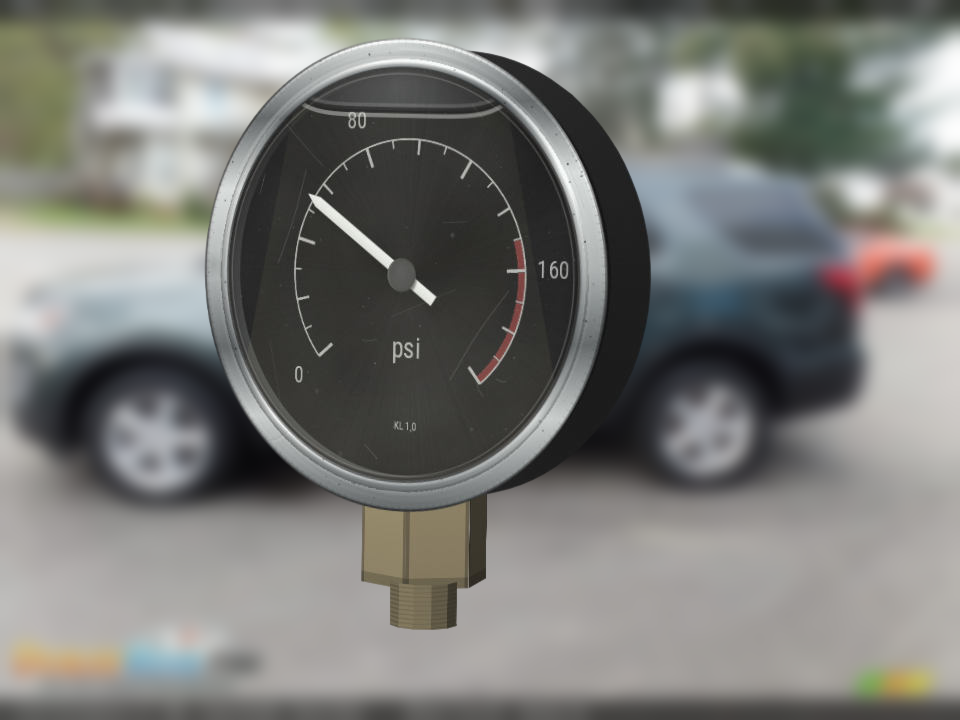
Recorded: **55** psi
